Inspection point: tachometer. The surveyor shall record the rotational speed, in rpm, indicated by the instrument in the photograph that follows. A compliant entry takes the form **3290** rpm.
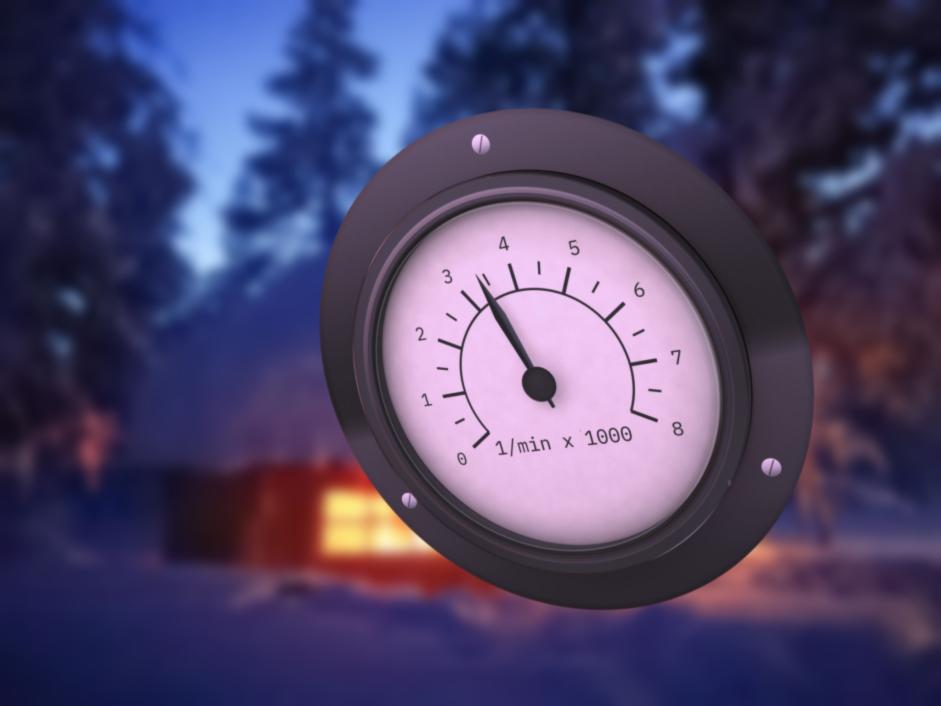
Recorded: **3500** rpm
